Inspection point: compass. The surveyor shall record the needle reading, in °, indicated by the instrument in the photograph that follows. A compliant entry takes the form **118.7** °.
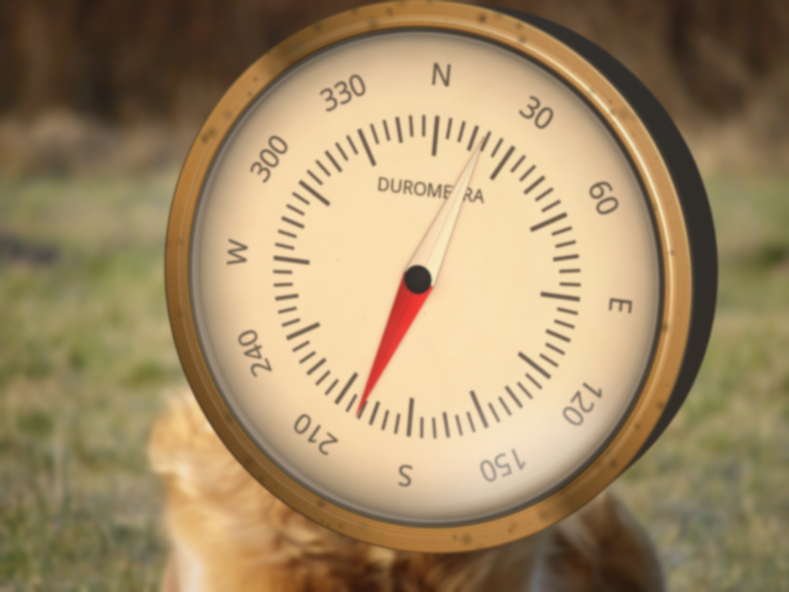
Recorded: **200** °
